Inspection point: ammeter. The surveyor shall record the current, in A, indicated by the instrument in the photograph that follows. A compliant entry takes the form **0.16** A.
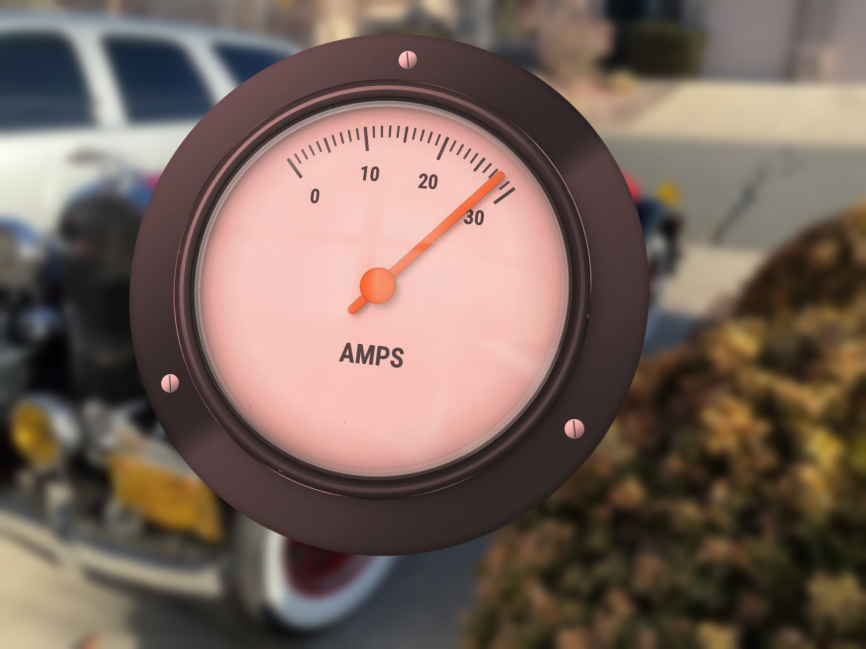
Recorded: **28** A
